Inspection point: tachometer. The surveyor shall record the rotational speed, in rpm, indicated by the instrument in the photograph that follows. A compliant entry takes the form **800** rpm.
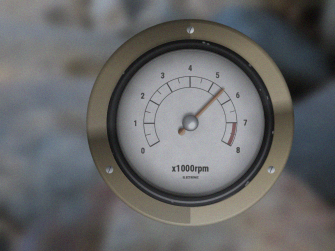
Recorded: **5500** rpm
